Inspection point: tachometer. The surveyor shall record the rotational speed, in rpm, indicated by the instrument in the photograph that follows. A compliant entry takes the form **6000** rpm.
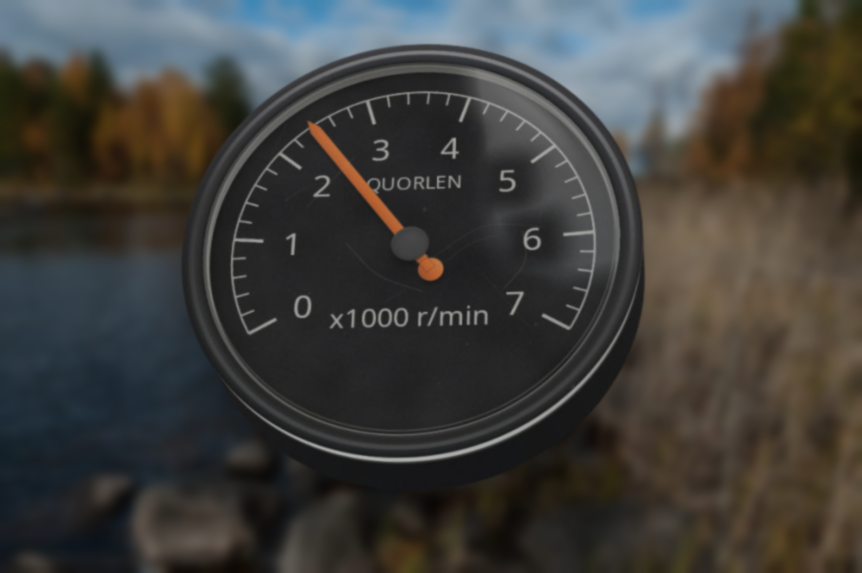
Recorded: **2400** rpm
